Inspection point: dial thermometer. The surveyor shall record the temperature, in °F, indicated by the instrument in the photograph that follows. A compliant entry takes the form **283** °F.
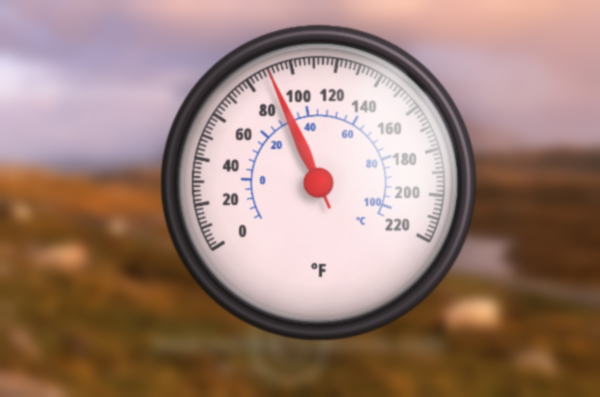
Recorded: **90** °F
